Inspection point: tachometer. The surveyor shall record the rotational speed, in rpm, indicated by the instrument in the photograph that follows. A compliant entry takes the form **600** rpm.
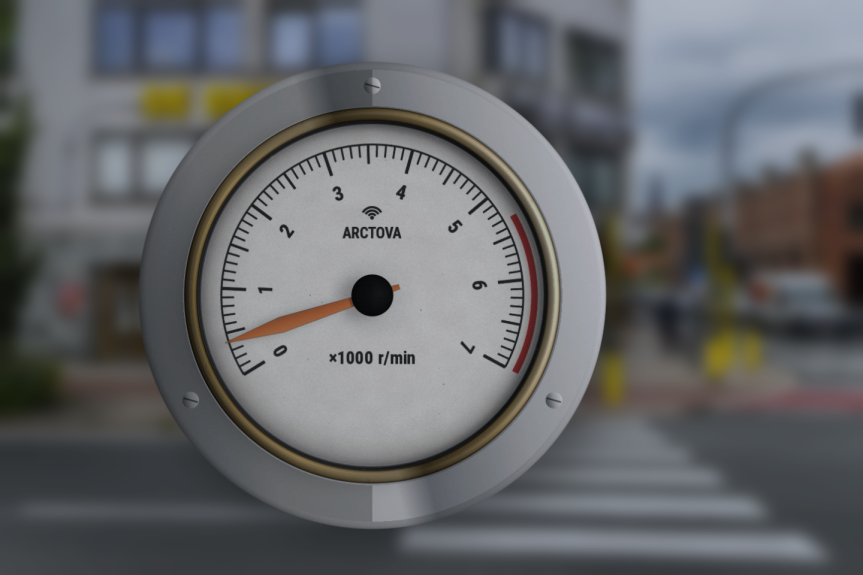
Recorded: **400** rpm
